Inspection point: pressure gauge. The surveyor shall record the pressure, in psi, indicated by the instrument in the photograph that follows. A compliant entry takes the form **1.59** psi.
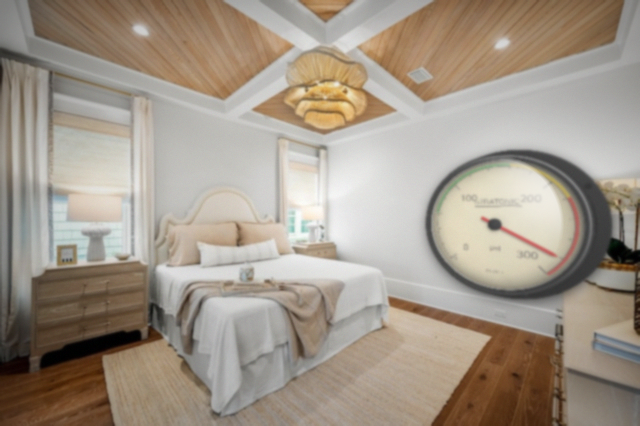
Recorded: **280** psi
